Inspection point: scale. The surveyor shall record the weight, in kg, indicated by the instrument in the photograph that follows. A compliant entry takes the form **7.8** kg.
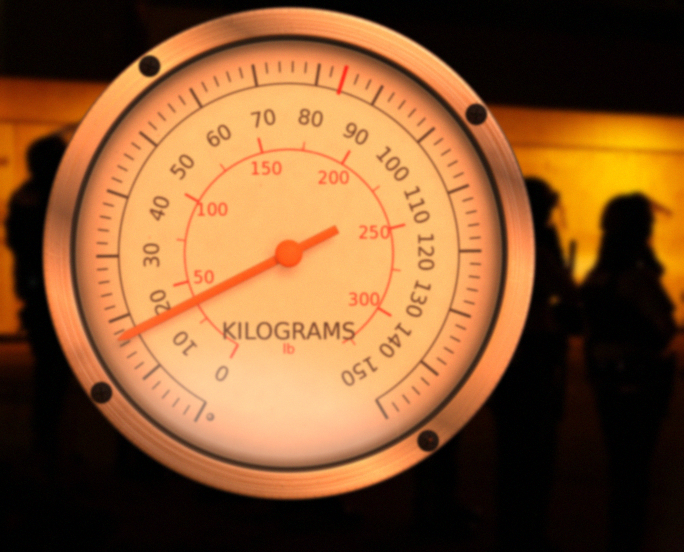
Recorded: **17** kg
